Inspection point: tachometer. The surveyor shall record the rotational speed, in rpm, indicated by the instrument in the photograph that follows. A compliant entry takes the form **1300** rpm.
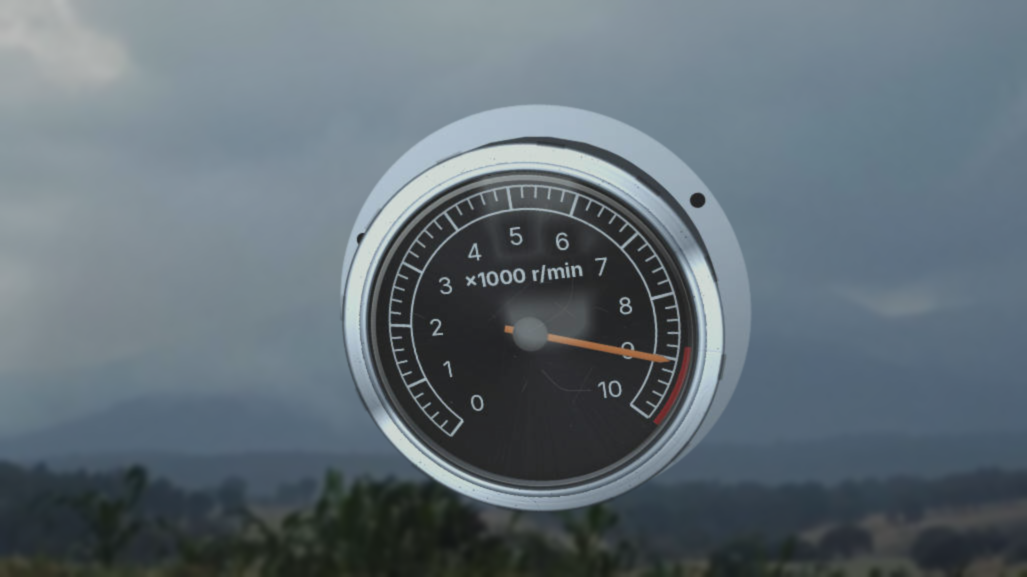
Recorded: **9000** rpm
